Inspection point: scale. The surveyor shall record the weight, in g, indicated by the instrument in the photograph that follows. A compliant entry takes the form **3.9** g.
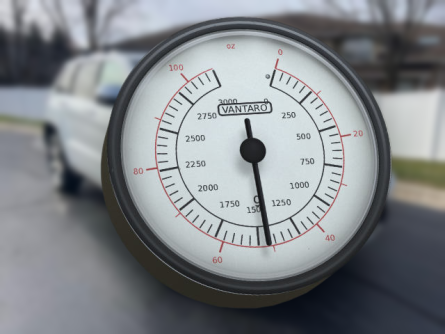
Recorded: **1450** g
